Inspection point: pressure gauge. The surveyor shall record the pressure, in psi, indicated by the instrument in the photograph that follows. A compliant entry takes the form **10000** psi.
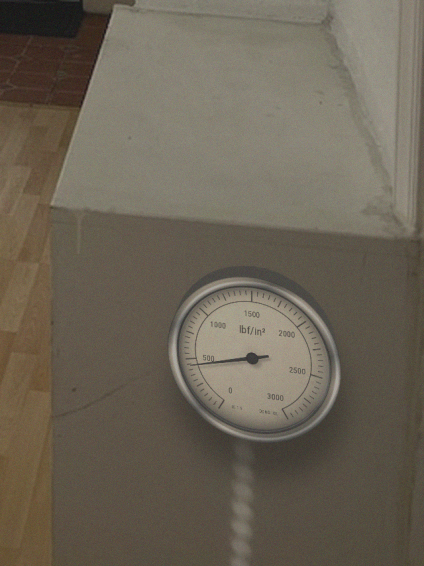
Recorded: **450** psi
